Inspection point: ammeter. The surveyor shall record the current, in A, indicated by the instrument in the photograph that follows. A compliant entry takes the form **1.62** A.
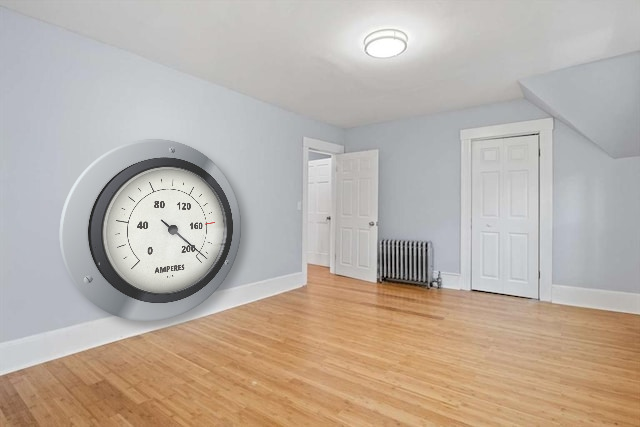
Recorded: **195** A
